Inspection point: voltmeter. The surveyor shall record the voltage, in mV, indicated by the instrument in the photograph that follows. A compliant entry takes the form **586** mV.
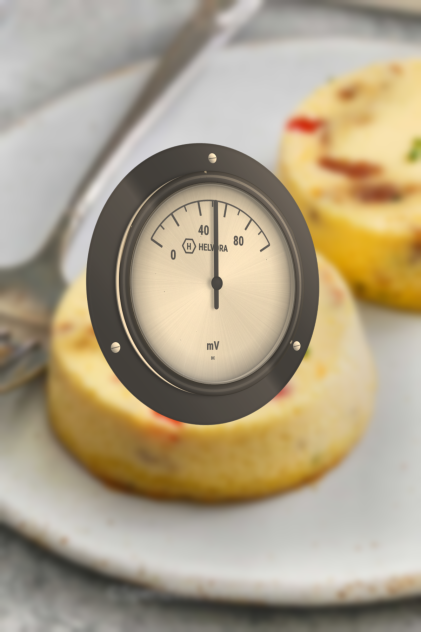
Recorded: **50** mV
